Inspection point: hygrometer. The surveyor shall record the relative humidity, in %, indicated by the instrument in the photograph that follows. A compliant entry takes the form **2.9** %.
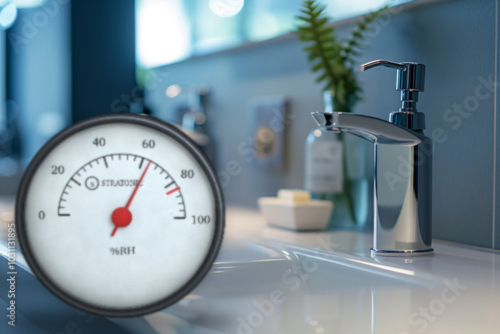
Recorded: **64** %
